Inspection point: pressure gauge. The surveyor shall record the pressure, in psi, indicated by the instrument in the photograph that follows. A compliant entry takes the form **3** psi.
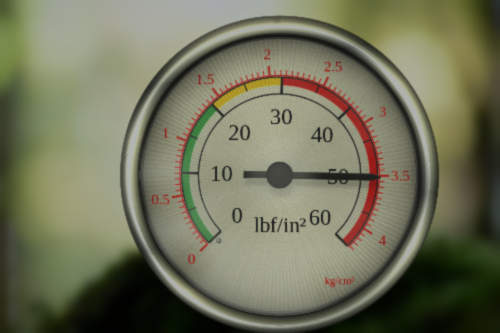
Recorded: **50** psi
